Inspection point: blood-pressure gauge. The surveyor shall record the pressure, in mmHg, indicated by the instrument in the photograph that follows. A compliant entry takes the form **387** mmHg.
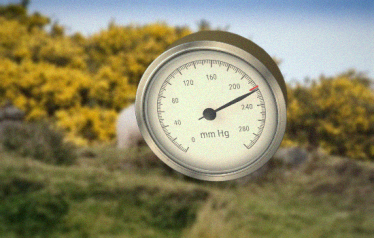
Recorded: **220** mmHg
